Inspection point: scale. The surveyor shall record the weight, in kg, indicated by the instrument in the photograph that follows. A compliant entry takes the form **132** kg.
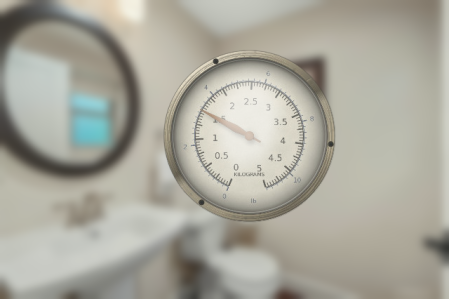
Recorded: **1.5** kg
